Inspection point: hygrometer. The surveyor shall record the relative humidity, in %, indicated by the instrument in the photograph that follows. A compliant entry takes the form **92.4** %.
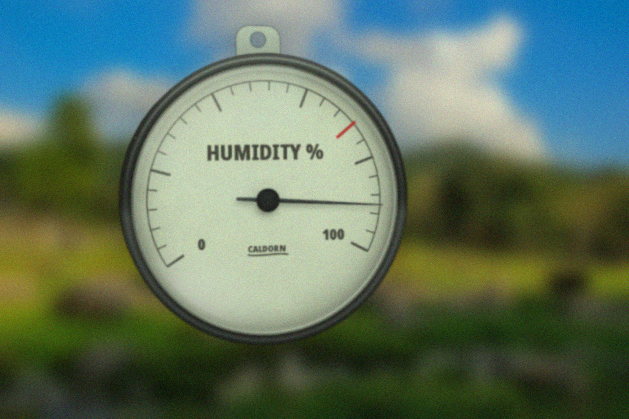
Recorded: **90** %
